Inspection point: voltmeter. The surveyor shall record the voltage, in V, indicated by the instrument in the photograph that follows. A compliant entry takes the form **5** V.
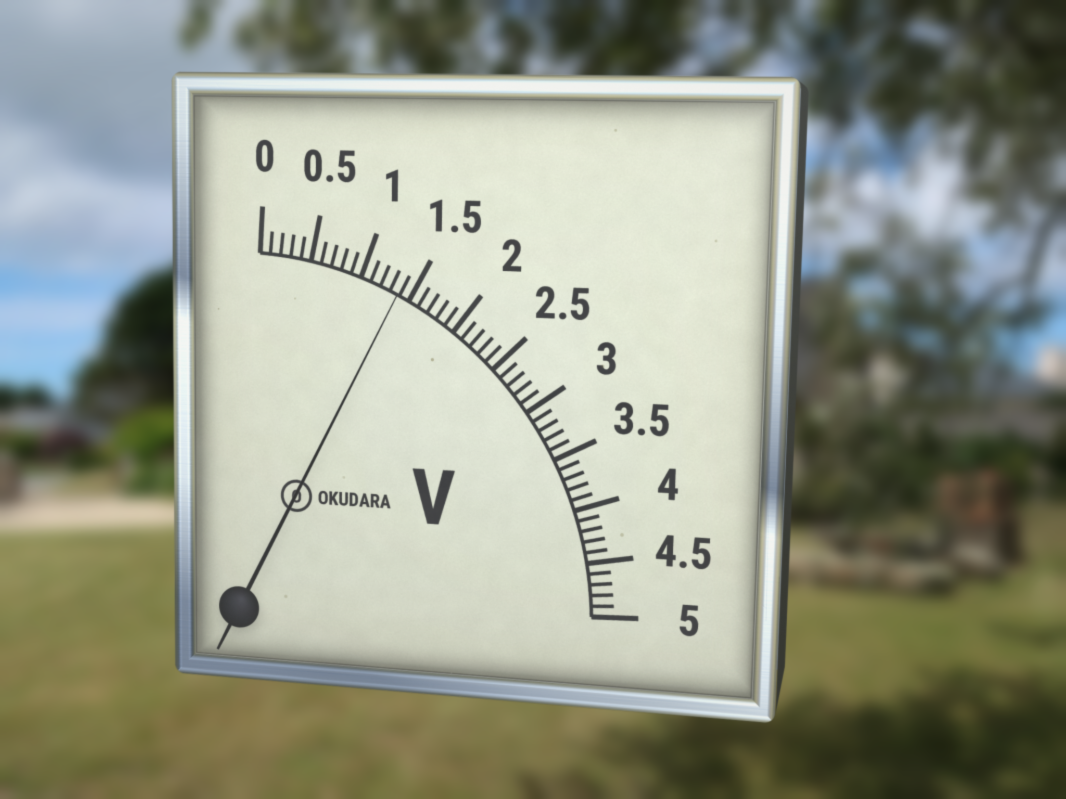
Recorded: **1.4** V
